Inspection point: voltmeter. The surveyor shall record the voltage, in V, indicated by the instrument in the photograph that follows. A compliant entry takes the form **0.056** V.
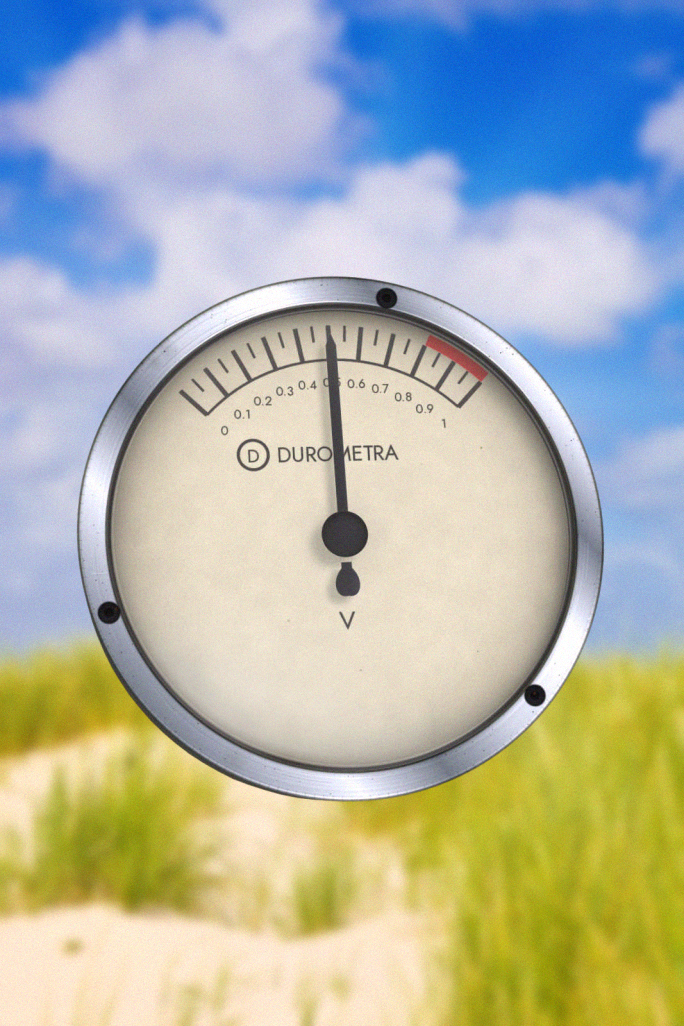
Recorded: **0.5** V
